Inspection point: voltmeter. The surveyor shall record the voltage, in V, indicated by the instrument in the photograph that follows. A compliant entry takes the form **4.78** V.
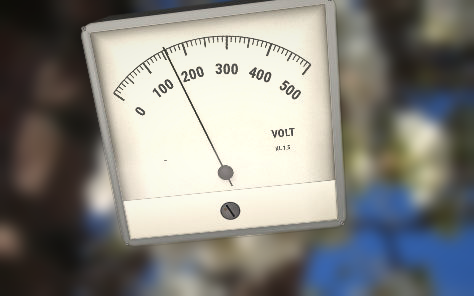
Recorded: **160** V
